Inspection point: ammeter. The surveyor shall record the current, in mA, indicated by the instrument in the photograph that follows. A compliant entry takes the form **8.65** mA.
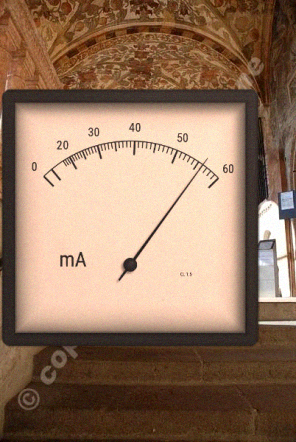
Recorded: **56** mA
